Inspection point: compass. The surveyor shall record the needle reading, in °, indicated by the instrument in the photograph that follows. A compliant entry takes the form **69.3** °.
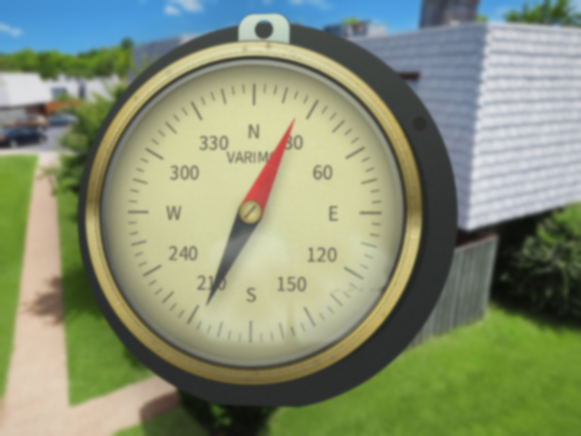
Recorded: **25** °
